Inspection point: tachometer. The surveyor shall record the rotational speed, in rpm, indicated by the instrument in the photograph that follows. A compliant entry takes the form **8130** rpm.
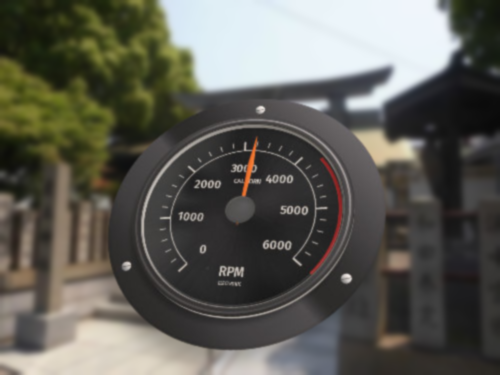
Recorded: **3200** rpm
